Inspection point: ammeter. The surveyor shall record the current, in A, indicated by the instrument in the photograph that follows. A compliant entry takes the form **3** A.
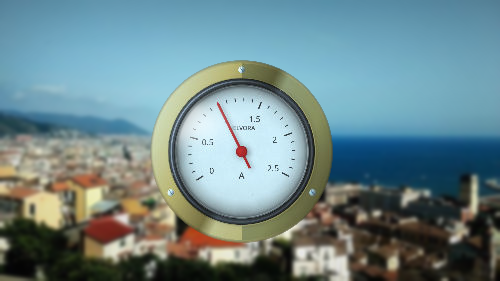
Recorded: **1** A
